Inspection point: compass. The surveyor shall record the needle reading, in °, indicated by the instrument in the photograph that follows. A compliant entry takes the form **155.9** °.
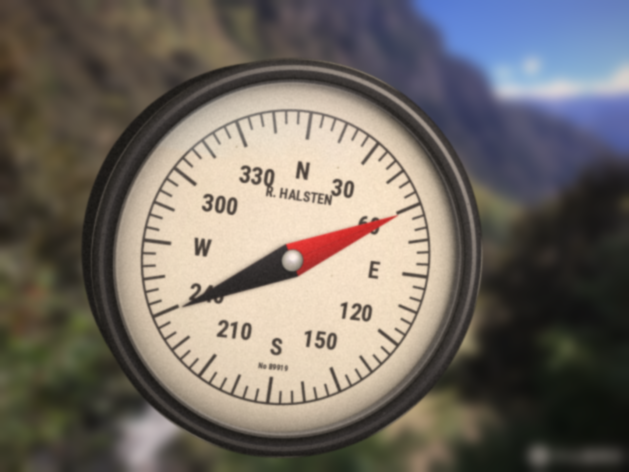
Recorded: **60** °
